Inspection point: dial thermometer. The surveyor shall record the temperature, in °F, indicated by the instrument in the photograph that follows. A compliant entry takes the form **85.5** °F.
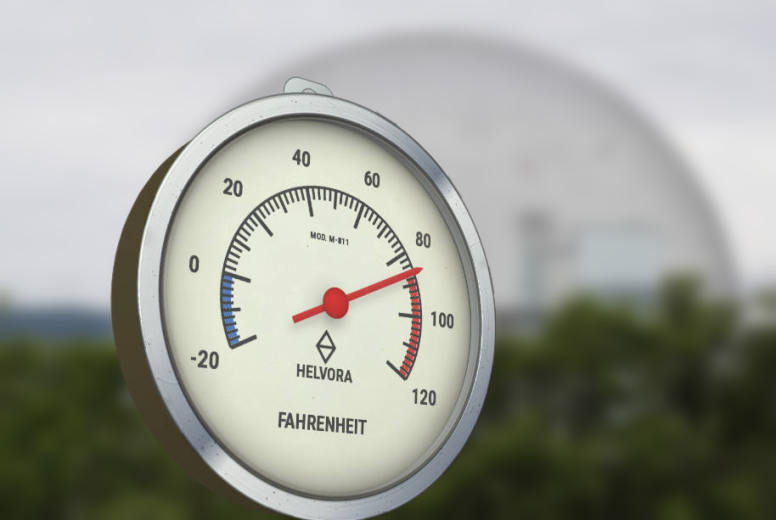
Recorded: **86** °F
